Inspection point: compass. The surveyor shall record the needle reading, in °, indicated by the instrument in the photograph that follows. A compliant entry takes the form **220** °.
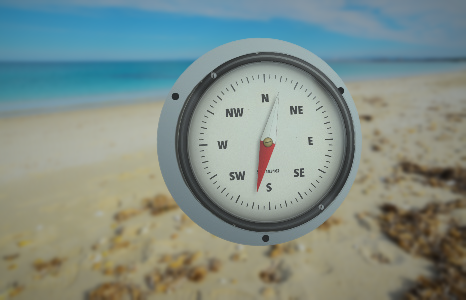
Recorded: **195** °
